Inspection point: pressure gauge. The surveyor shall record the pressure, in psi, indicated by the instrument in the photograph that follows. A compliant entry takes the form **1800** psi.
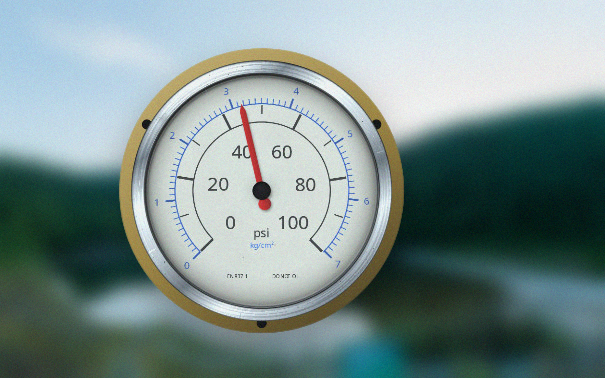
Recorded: **45** psi
